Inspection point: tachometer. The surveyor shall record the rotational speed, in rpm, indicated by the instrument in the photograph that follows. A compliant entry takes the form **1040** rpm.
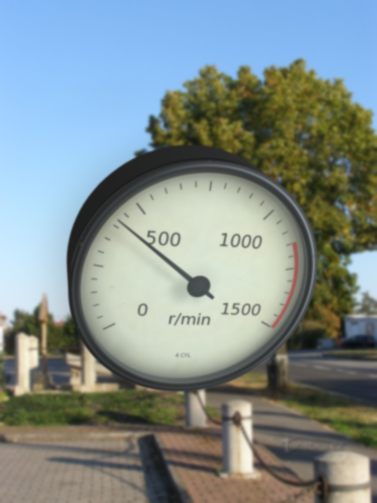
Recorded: **425** rpm
